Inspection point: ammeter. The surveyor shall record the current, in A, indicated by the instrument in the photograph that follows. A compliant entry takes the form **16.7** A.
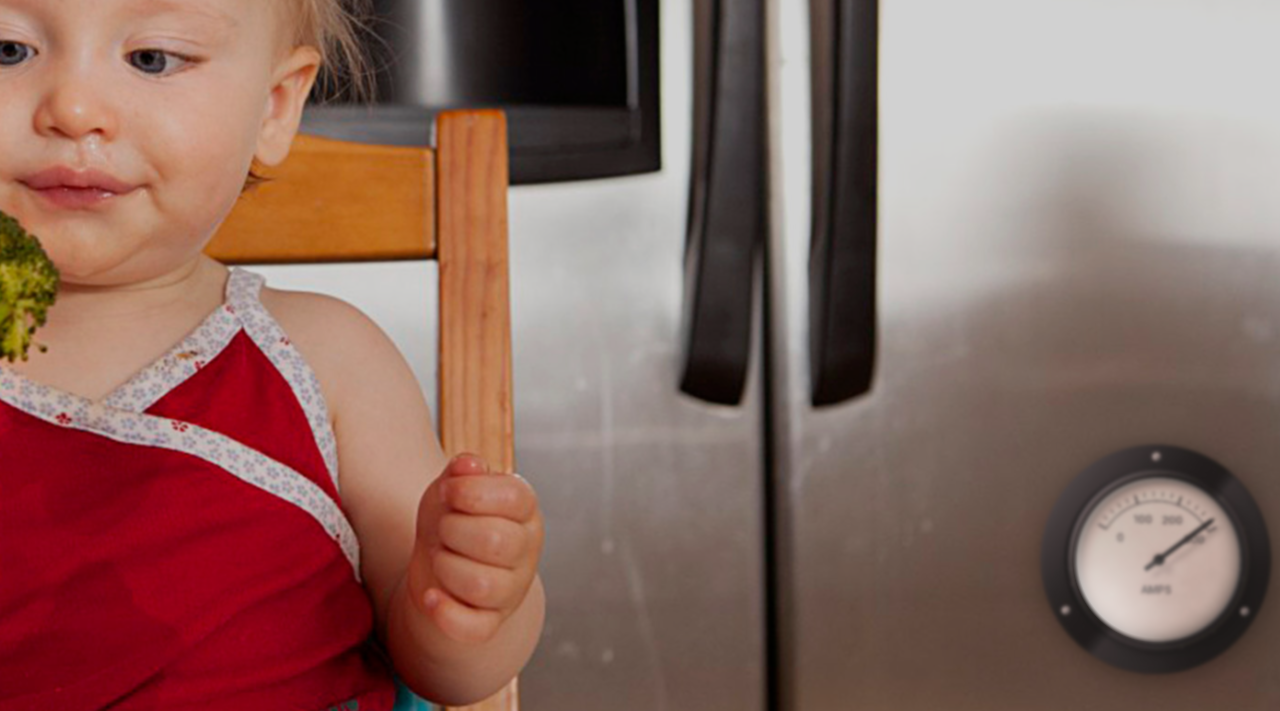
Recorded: **280** A
